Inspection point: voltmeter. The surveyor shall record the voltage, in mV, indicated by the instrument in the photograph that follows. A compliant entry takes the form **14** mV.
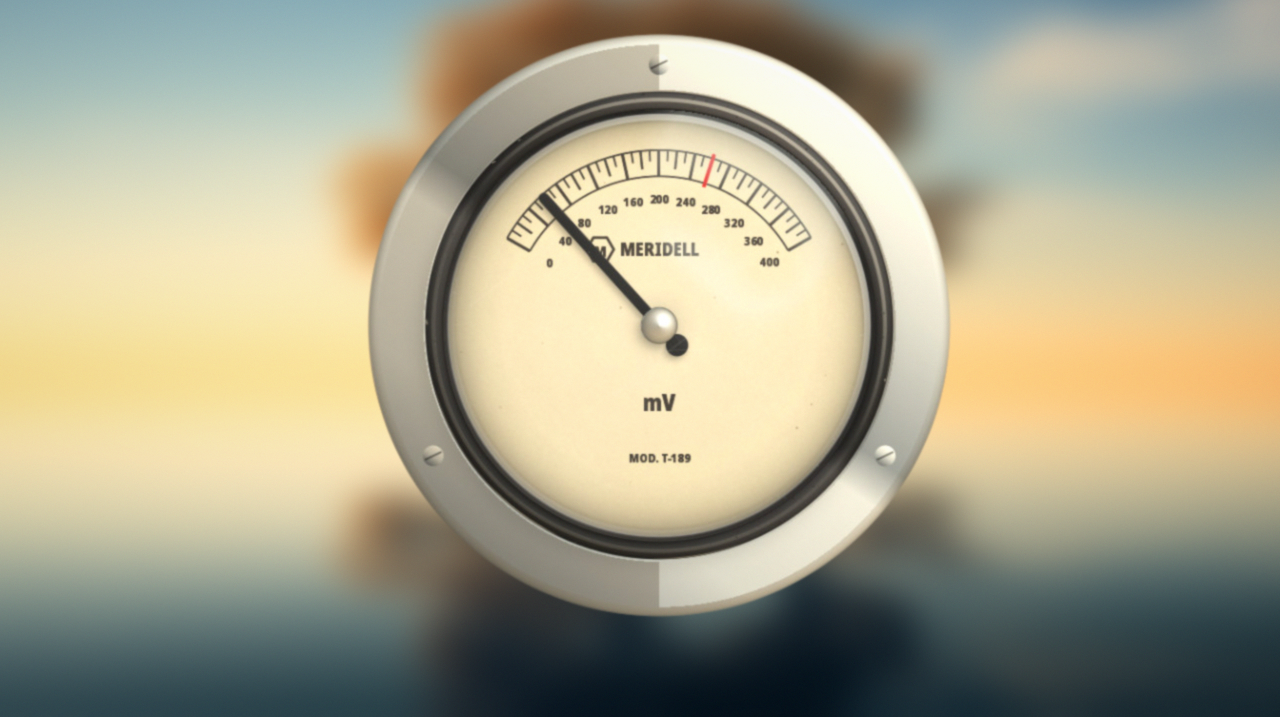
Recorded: **60** mV
